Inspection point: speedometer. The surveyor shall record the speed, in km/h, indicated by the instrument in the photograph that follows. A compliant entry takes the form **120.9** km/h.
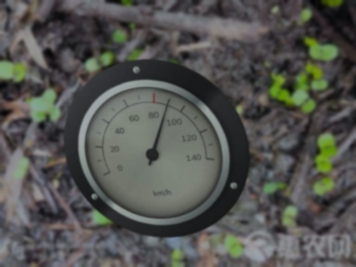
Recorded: **90** km/h
